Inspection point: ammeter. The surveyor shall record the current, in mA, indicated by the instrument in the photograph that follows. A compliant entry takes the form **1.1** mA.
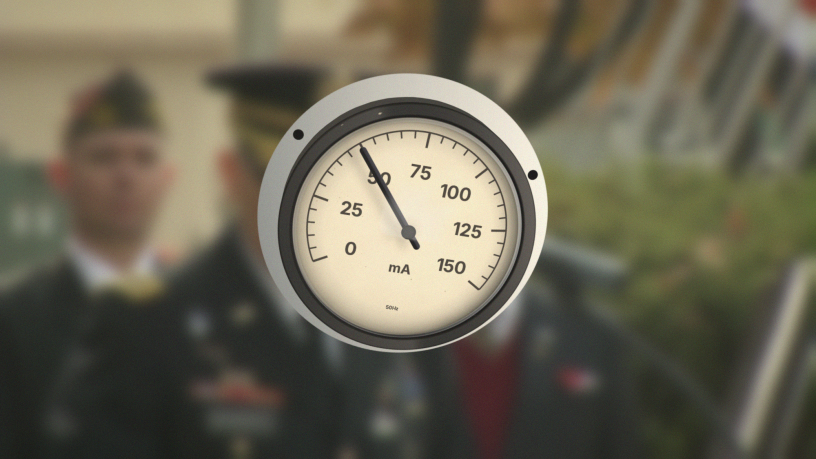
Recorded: **50** mA
